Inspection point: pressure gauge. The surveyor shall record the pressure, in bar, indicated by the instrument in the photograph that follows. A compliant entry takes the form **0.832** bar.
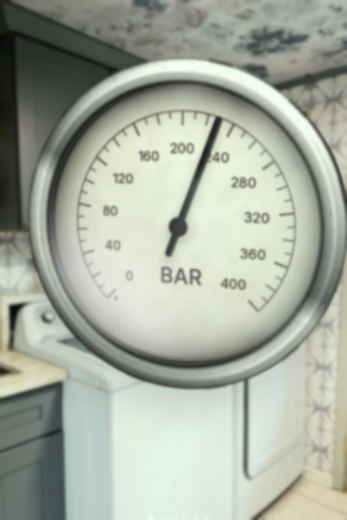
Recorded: **230** bar
